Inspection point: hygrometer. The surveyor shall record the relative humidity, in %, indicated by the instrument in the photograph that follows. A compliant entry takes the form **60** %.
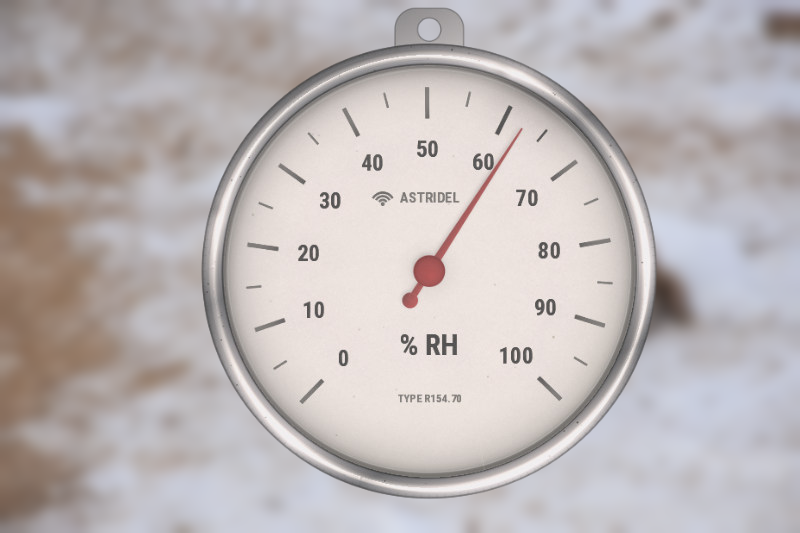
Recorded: **62.5** %
